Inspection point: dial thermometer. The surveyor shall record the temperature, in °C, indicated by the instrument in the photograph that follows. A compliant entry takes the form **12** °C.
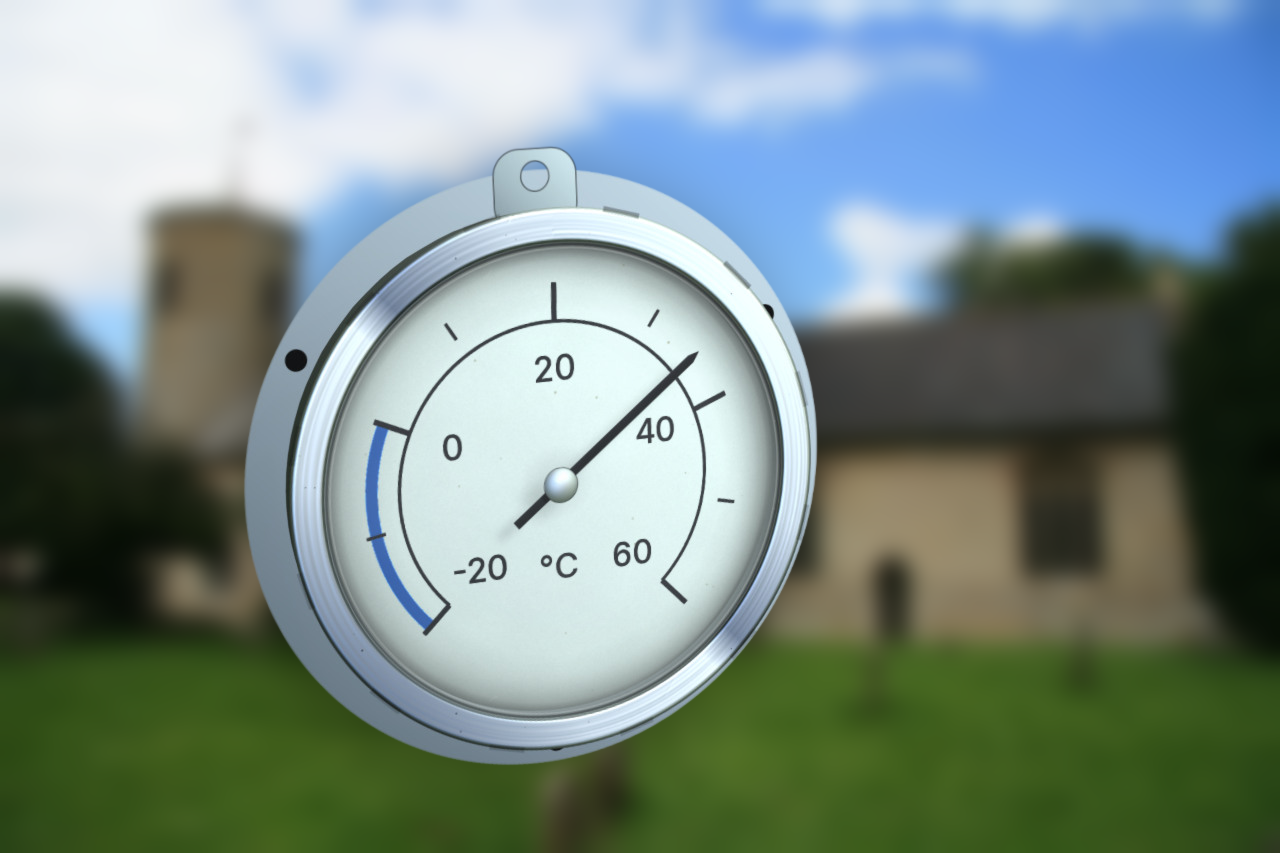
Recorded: **35** °C
